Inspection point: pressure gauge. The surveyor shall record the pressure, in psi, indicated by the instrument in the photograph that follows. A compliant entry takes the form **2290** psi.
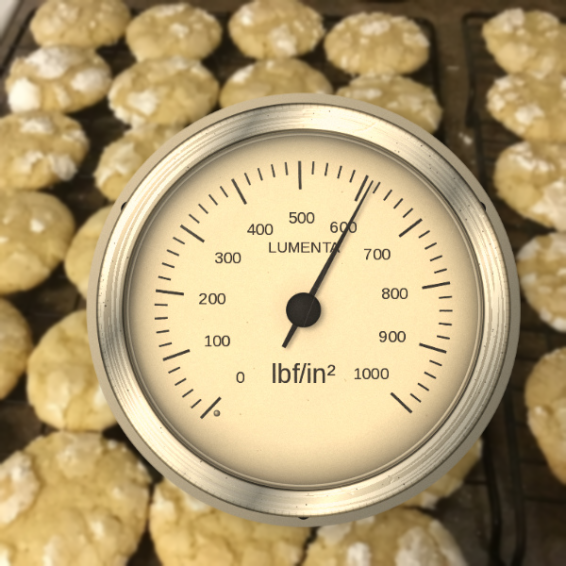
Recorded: **610** psi
